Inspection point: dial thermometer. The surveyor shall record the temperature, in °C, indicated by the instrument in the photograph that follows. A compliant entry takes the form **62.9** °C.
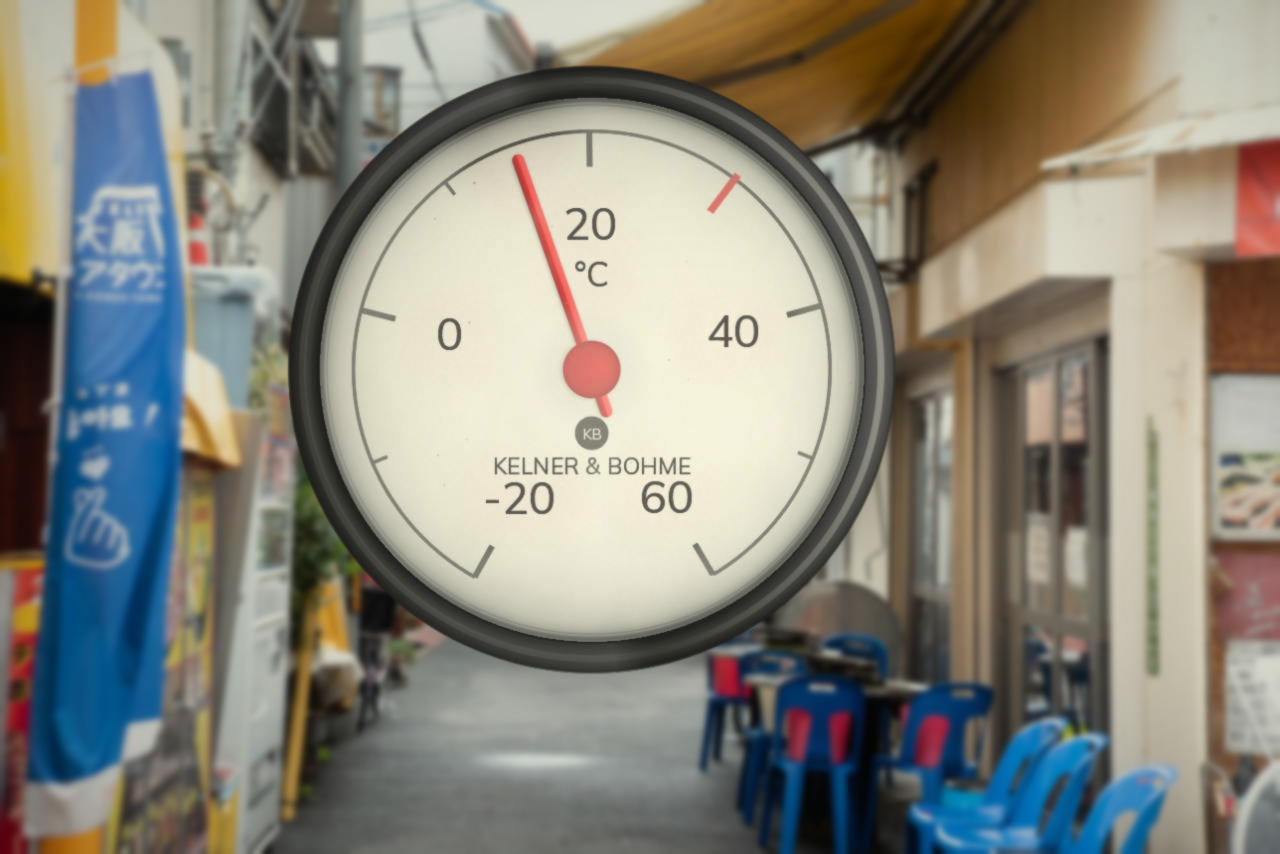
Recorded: **15** °C
